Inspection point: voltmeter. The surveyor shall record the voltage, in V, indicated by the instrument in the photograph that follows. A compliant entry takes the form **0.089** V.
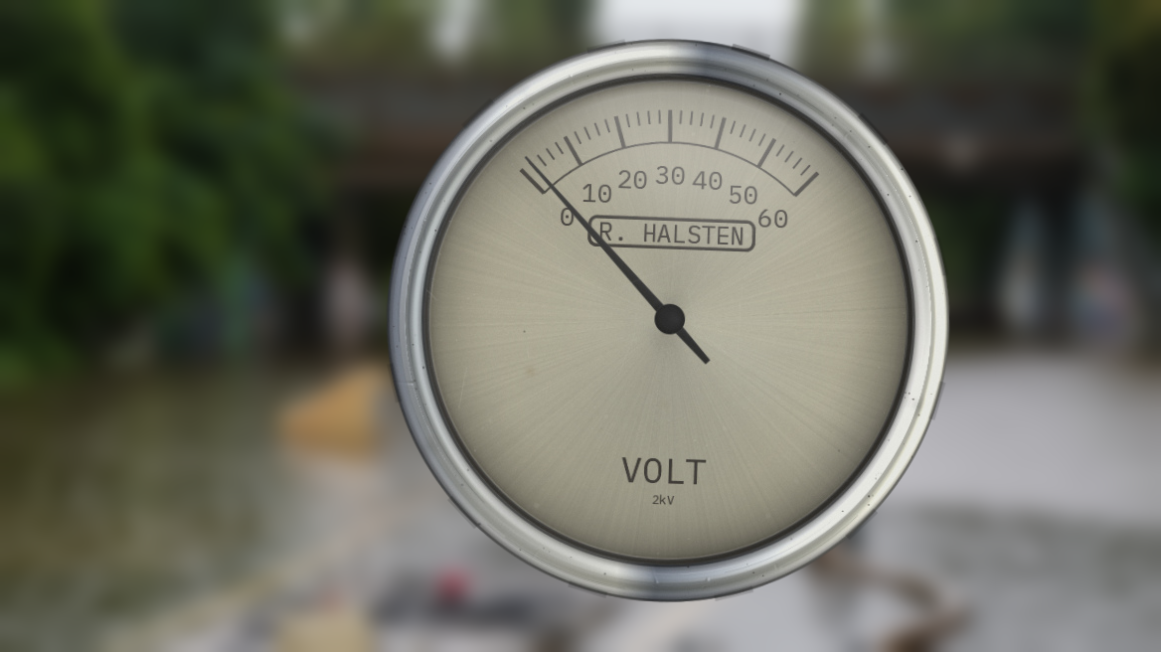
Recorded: **2** V
